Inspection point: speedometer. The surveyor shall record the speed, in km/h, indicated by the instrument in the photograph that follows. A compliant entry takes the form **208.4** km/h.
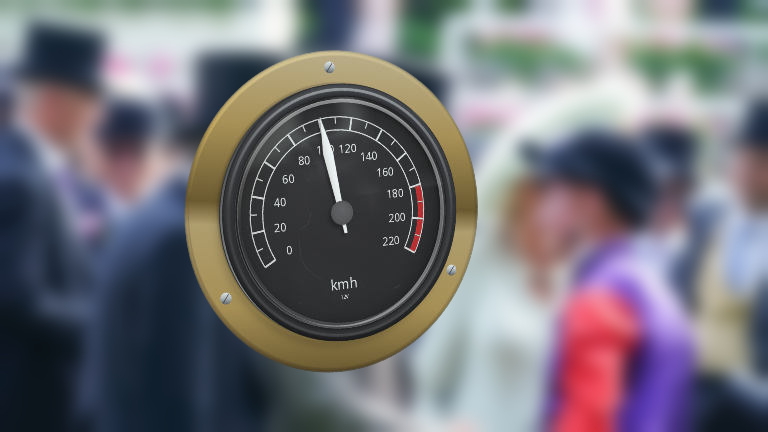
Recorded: **100** km/h
